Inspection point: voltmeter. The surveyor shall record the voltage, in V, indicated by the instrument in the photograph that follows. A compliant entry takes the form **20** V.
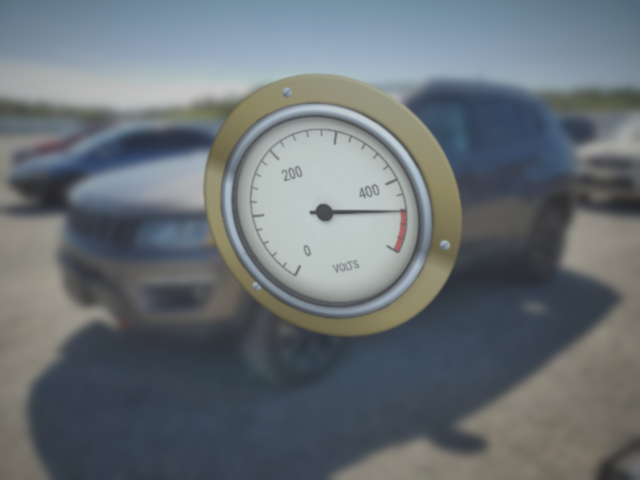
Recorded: **440** V
